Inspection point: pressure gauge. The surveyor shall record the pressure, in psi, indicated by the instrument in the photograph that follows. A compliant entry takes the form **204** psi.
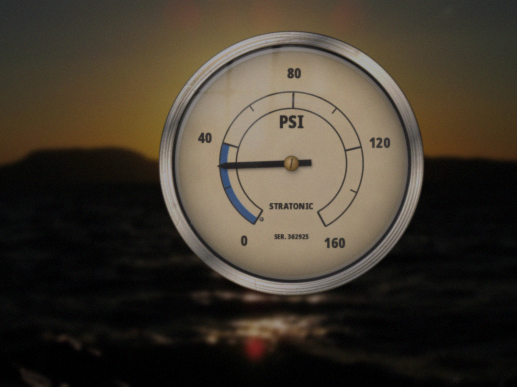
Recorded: **30** psi
